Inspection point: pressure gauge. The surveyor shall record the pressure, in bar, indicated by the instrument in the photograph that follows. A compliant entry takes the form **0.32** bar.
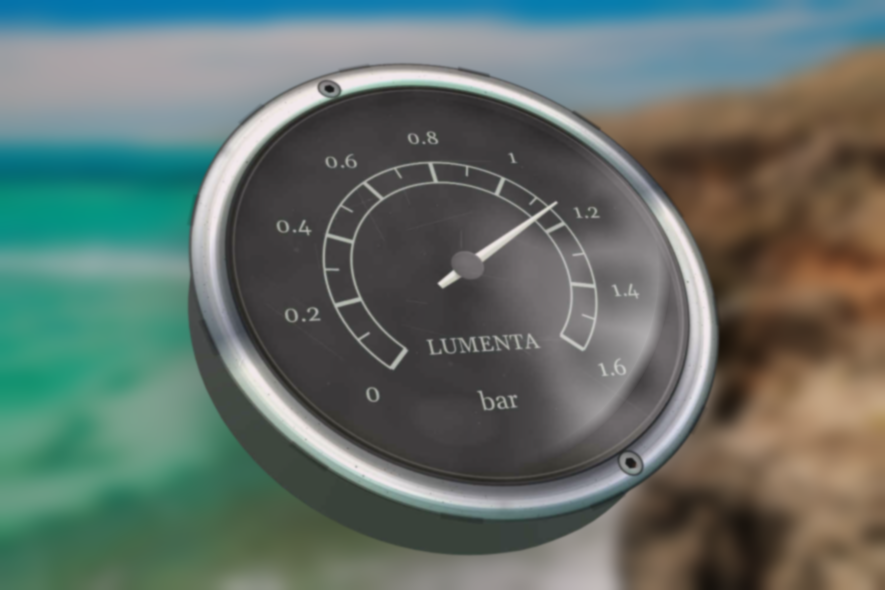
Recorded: **1.15** bar
